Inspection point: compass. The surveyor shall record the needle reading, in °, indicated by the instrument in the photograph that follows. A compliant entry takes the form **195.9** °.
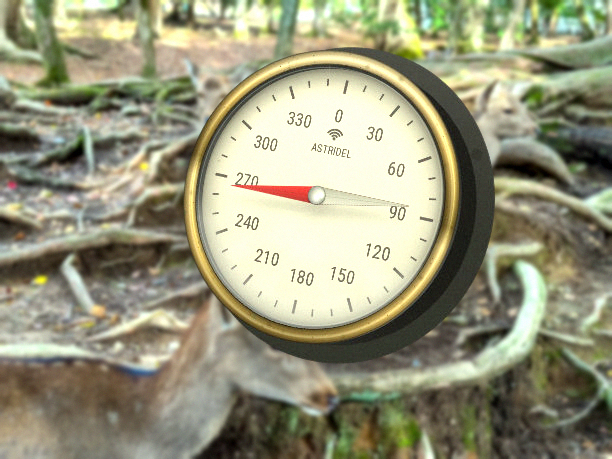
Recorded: **265** °
